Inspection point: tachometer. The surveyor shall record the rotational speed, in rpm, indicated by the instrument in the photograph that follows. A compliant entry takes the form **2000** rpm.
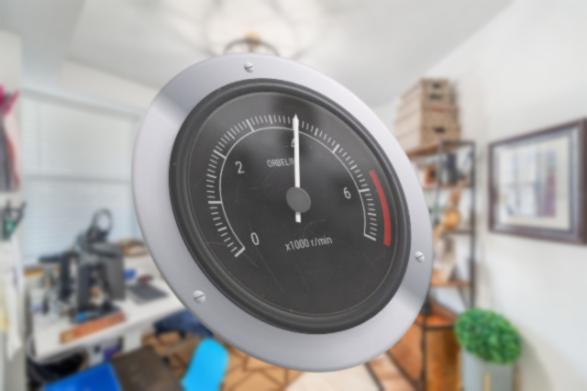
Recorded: **4000** rpm
